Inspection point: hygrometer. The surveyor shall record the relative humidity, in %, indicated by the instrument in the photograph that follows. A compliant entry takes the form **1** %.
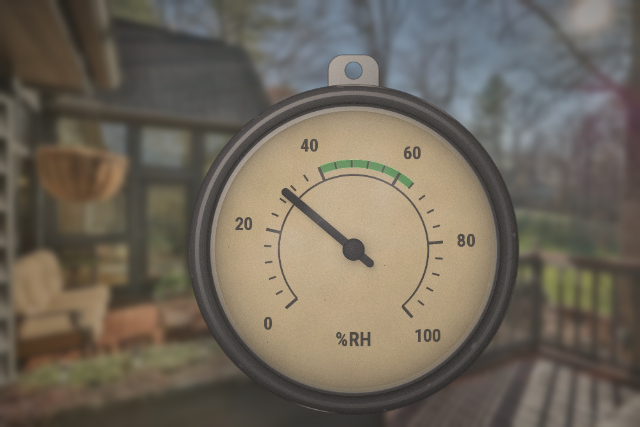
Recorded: **30** %
